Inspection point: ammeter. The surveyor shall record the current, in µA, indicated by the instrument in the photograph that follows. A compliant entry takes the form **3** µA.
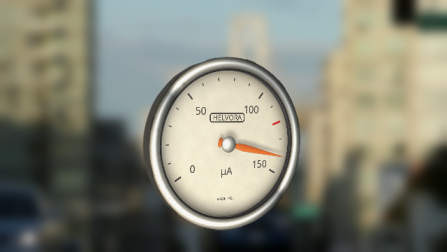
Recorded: **140** µA
